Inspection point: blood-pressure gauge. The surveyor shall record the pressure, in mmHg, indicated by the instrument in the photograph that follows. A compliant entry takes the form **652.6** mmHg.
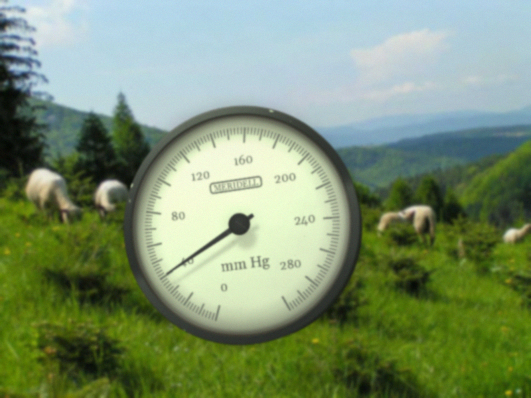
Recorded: **40** mmHg
